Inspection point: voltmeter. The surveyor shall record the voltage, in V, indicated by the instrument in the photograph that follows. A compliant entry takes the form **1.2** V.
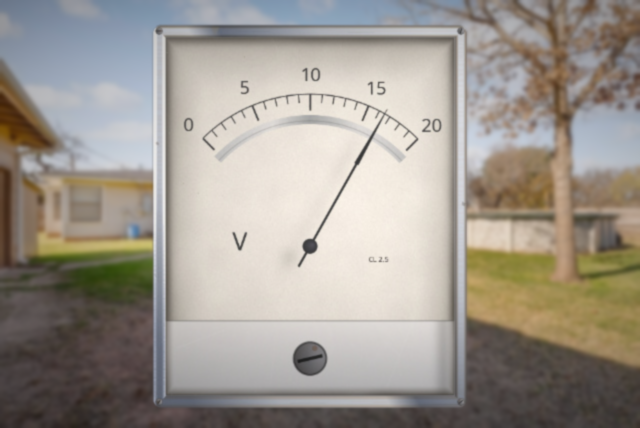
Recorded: **16.5** V
